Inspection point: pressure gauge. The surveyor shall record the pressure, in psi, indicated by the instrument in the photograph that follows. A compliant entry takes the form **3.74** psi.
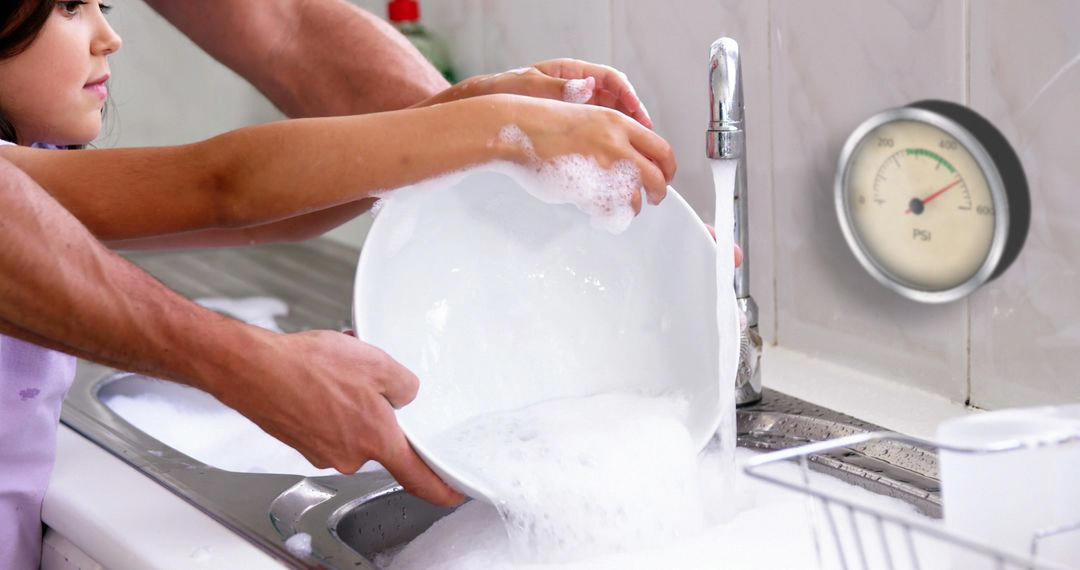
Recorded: **500** psi
